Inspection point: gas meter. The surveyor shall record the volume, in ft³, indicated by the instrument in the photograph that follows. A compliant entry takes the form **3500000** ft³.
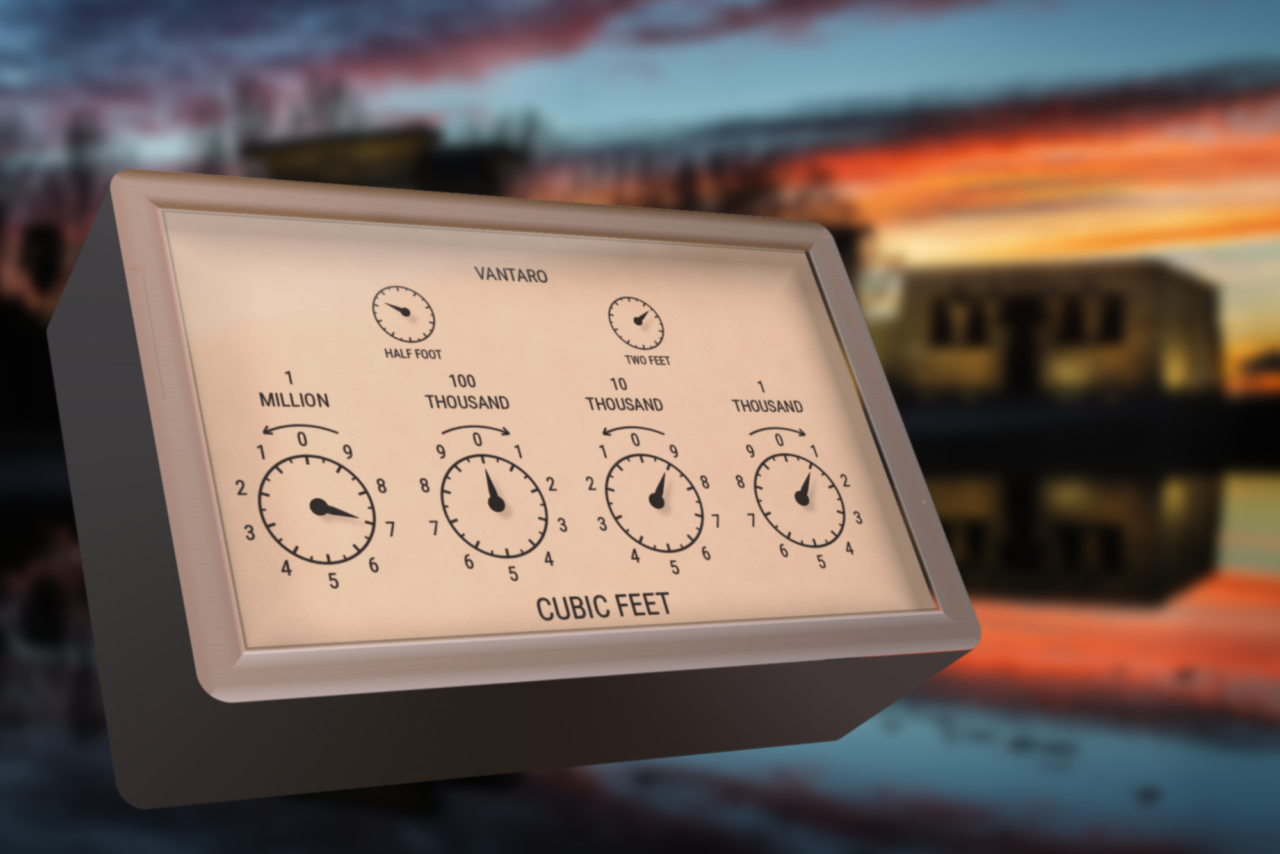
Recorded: **699100** ft³
